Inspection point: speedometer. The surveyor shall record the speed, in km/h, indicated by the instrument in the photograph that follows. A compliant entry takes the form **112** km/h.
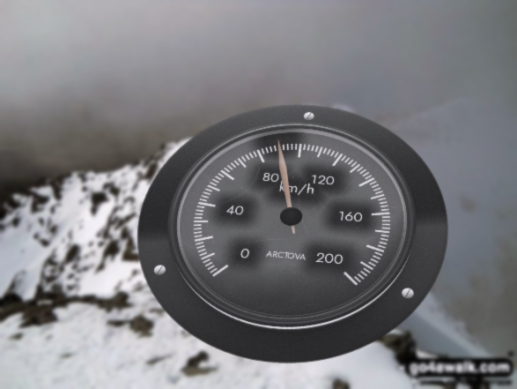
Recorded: **90** km/h
